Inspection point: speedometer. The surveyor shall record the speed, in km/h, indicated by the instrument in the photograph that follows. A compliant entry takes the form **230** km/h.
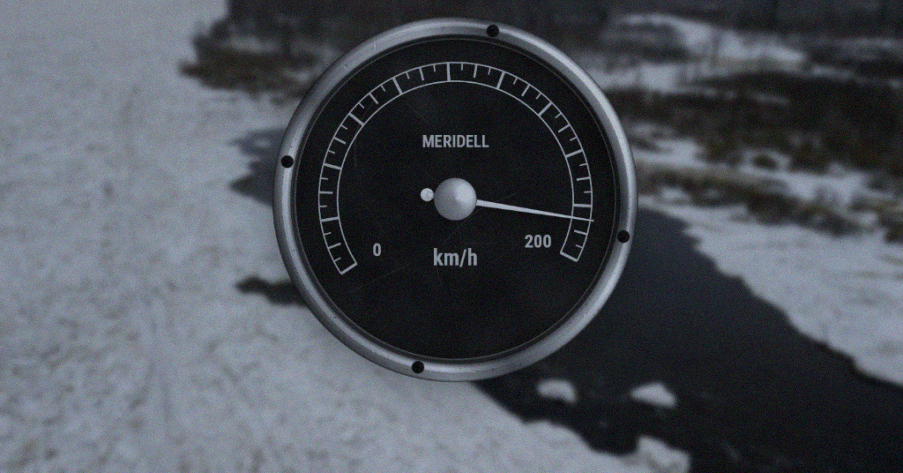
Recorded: **185** km/h
